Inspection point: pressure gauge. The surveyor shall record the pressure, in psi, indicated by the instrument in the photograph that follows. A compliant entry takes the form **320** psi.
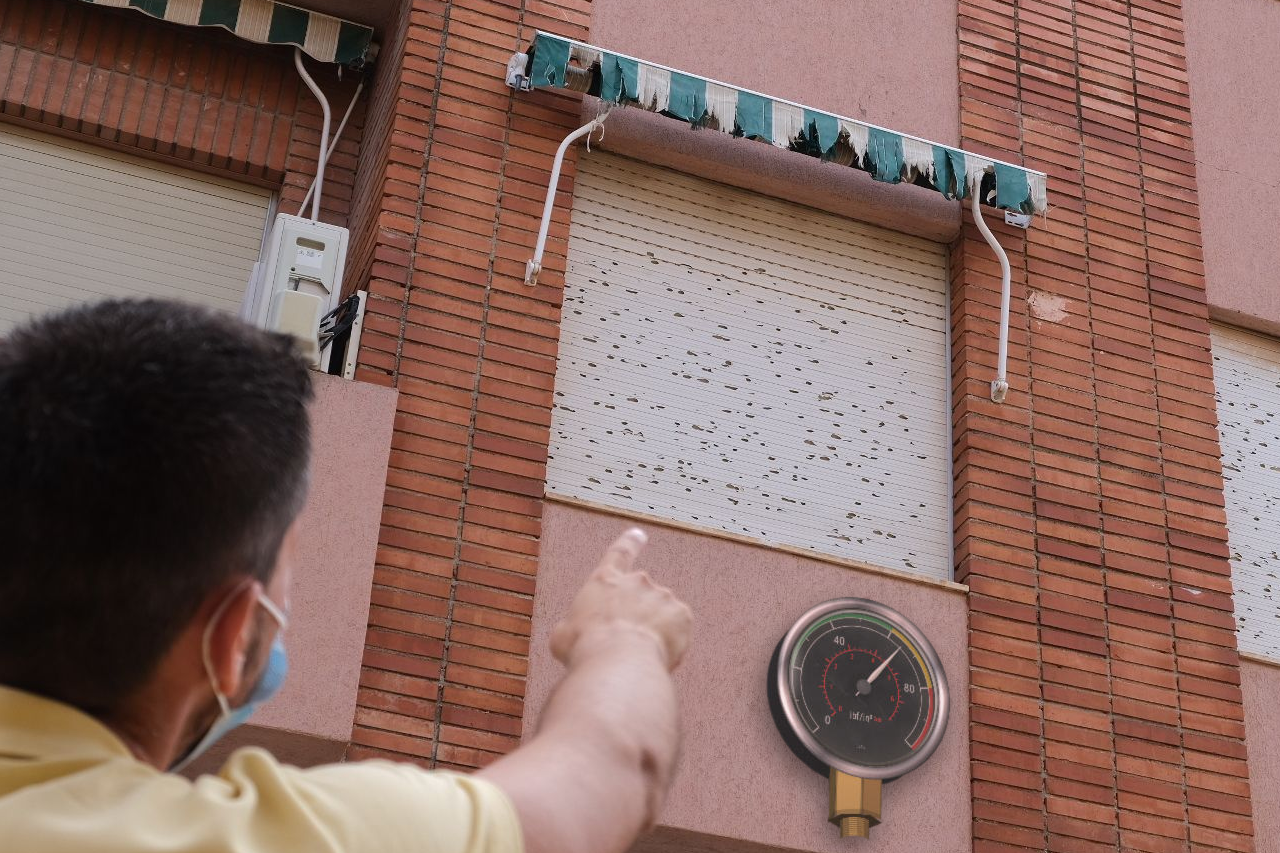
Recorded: **65** psi
